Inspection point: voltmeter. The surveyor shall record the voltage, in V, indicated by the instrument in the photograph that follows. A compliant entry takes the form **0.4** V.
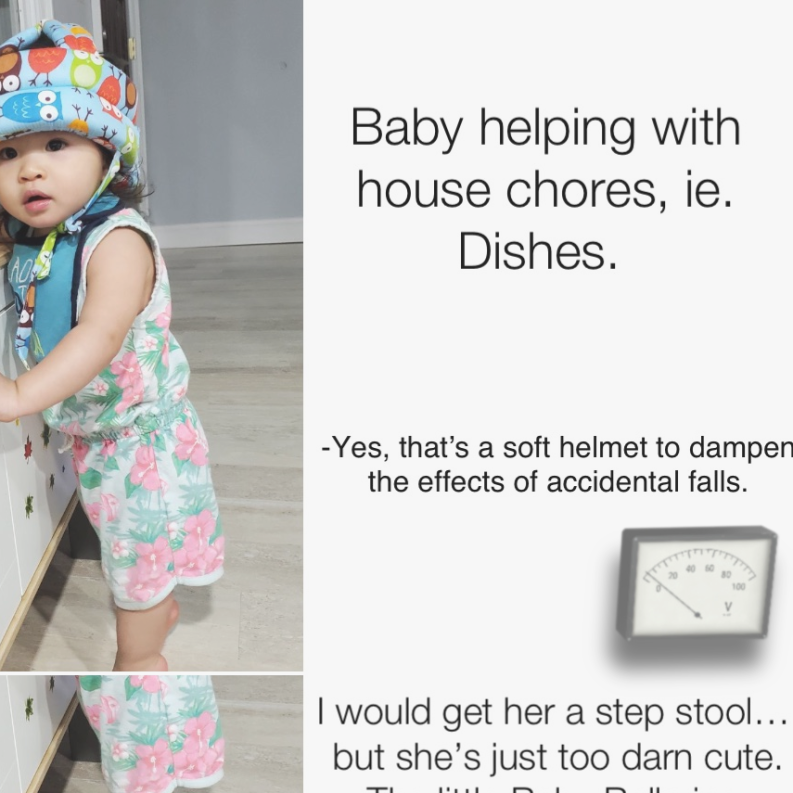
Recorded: **5** V
